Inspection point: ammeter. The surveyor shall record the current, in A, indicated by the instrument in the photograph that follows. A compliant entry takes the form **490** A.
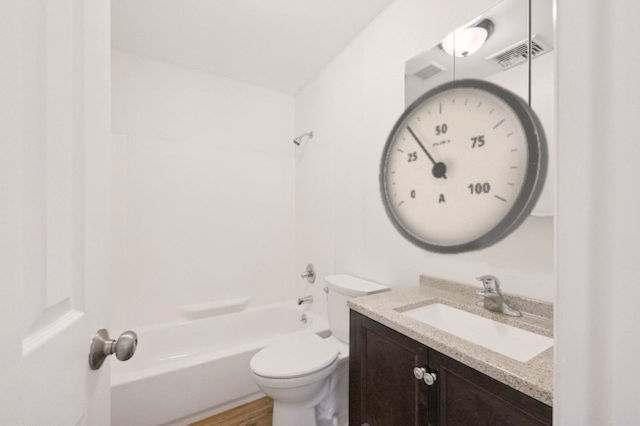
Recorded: **35** A
